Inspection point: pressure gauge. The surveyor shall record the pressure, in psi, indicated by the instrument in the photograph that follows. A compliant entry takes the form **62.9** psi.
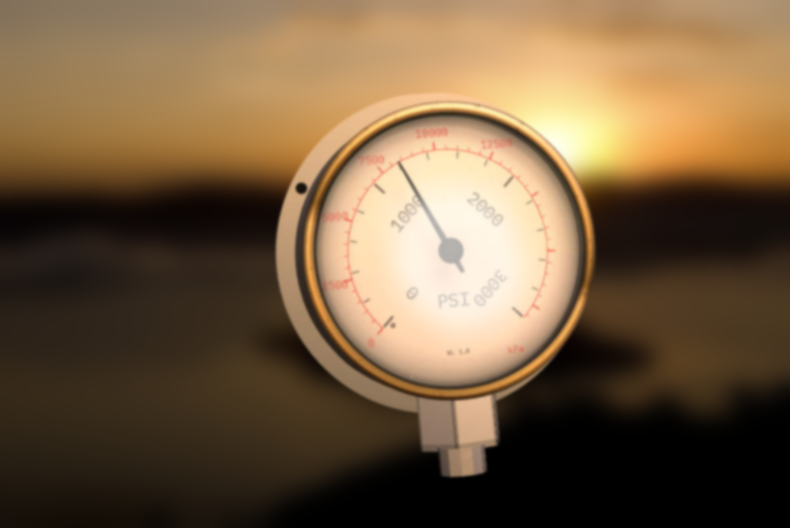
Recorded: **1200** psi
